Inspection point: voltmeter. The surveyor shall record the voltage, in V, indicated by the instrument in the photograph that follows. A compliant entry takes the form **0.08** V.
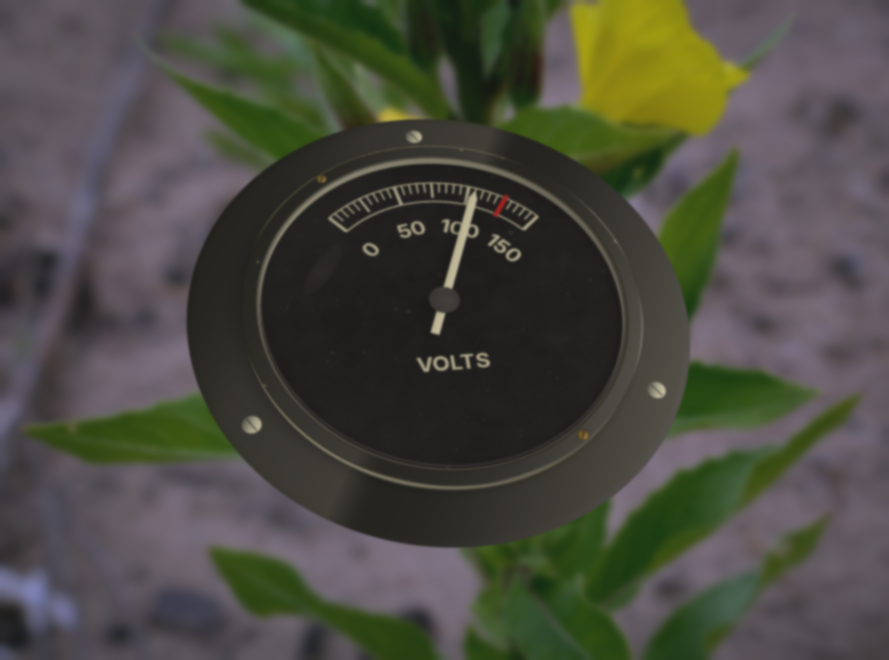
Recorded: **105** V
